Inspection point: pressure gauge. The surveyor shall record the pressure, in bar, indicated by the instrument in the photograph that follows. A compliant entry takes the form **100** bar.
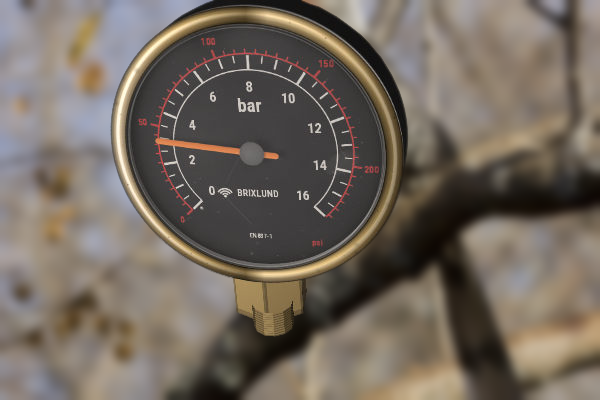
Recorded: **3** bar
